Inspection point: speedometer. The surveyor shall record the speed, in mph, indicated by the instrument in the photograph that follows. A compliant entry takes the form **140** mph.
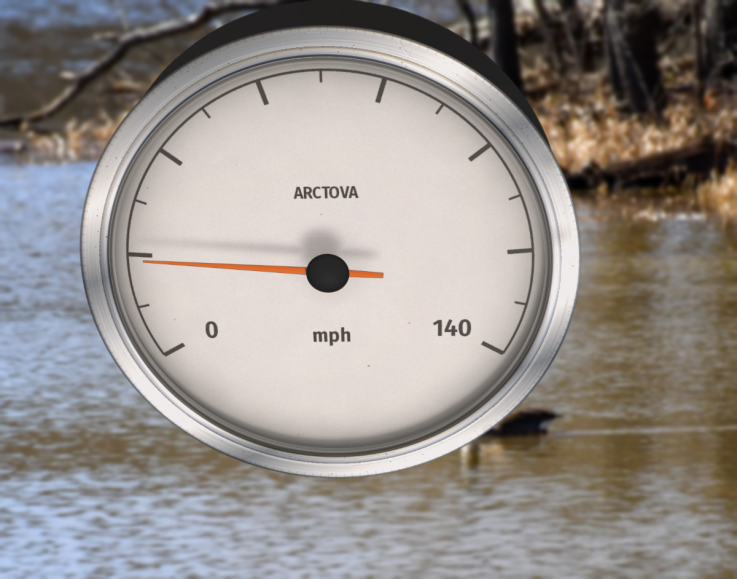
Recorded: **20** mph
